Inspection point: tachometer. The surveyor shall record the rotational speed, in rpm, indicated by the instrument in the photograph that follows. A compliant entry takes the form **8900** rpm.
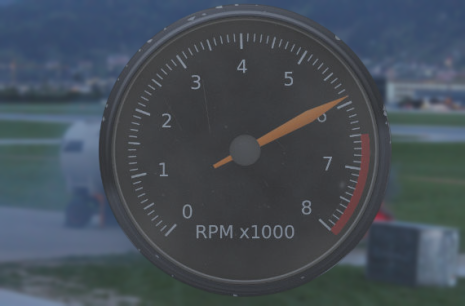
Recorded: **5900** rpm
